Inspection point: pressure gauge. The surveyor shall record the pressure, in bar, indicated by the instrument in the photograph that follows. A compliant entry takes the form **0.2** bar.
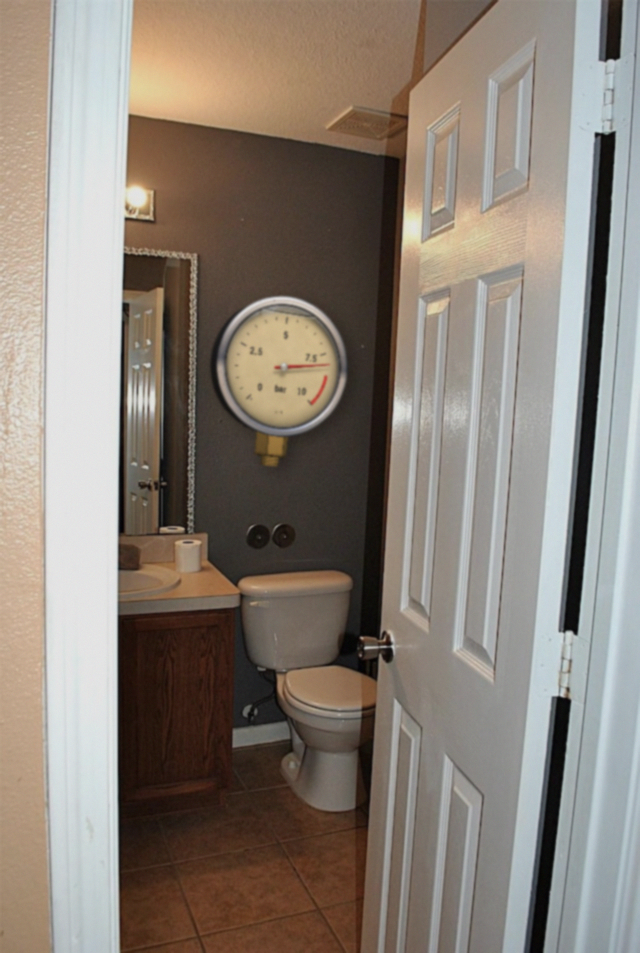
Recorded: **8** bar
